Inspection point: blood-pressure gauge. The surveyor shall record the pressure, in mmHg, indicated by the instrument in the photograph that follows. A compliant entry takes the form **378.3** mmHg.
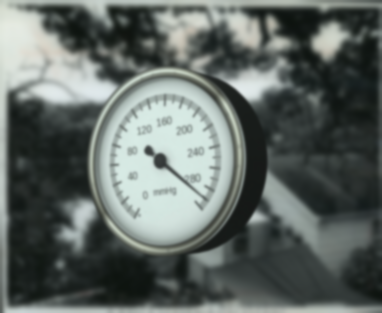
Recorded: **290** mmHg
